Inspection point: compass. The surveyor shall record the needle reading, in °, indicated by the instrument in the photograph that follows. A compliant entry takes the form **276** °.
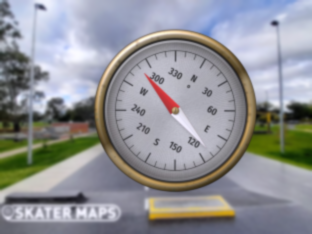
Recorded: **290** °
